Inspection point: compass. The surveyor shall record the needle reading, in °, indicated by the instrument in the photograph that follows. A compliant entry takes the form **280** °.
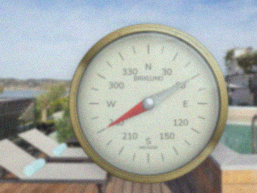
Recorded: **240** °
